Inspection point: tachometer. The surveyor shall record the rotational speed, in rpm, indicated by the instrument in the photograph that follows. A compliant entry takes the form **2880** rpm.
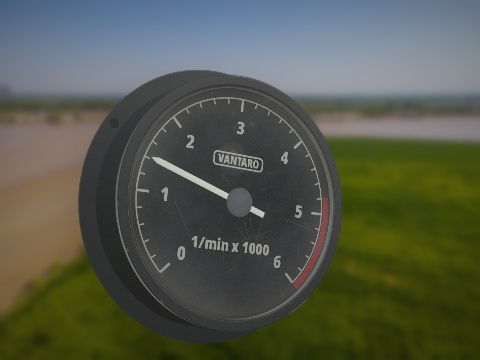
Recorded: **1400** rpm
